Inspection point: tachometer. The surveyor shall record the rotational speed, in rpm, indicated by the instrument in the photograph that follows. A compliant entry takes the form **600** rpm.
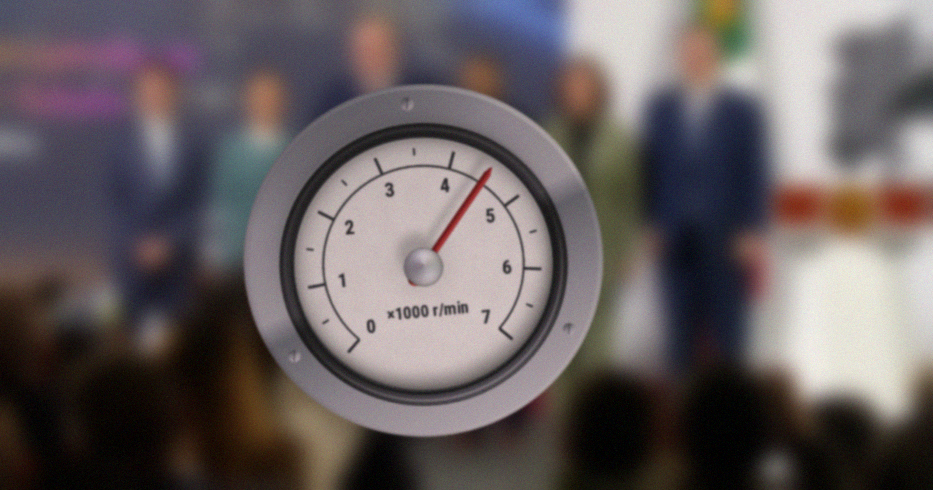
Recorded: **4500** rpm
